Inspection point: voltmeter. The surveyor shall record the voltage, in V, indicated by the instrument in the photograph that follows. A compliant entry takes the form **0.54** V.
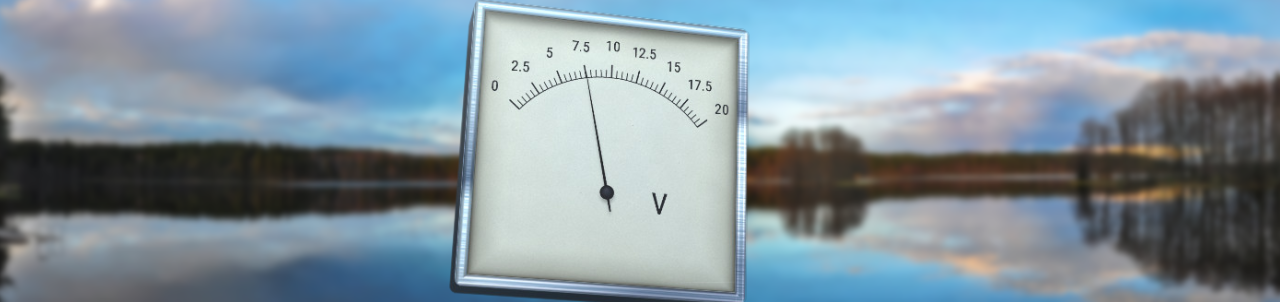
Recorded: **7.5** V
